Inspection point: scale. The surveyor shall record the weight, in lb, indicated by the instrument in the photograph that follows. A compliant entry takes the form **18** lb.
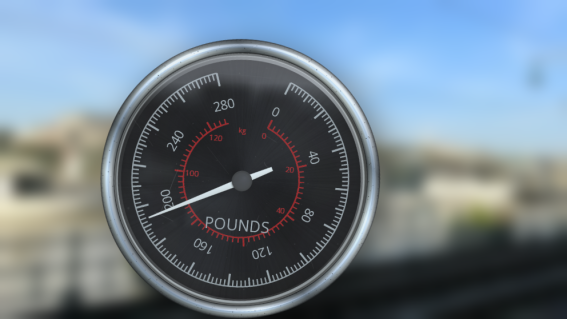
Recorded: **194** lb
